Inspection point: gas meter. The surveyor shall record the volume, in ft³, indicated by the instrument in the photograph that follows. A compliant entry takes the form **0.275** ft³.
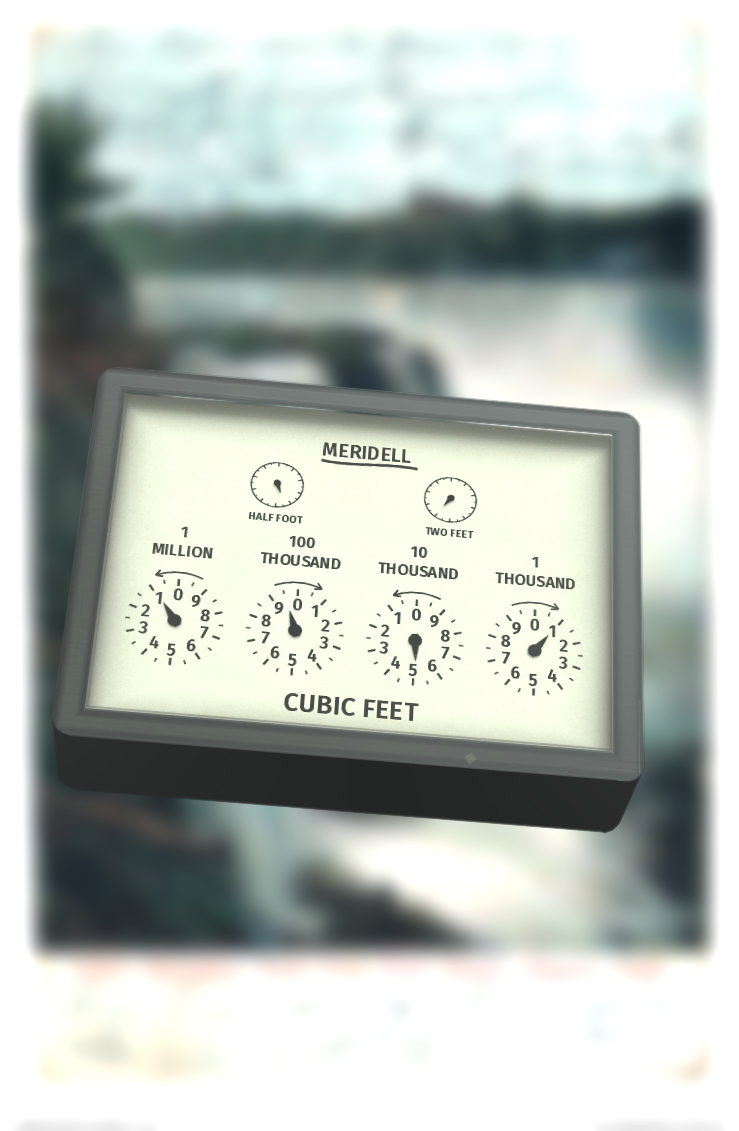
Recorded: **95100** ft³
